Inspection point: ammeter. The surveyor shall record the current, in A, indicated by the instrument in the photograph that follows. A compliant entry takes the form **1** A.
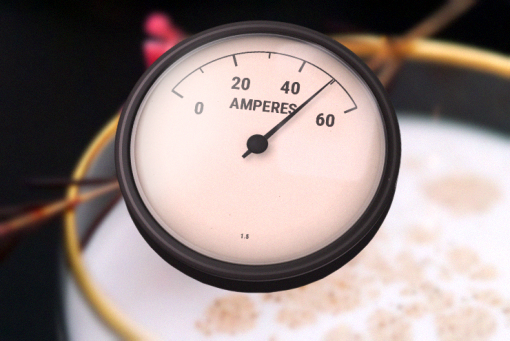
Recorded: **50** A
